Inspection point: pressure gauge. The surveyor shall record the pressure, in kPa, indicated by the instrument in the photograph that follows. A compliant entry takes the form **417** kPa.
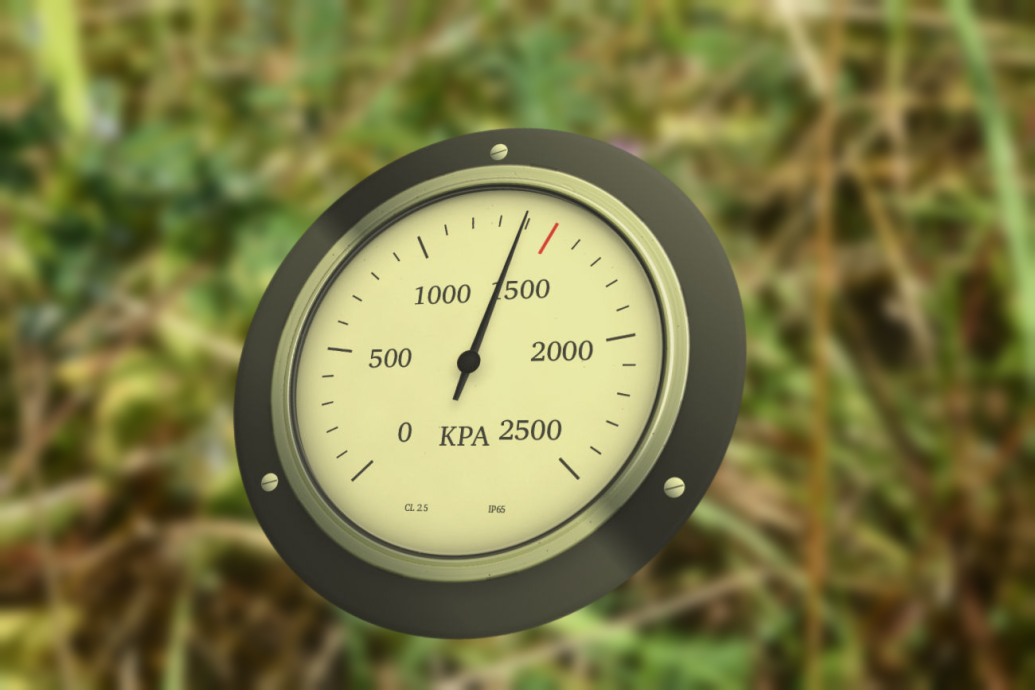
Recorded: **1400** kPa
